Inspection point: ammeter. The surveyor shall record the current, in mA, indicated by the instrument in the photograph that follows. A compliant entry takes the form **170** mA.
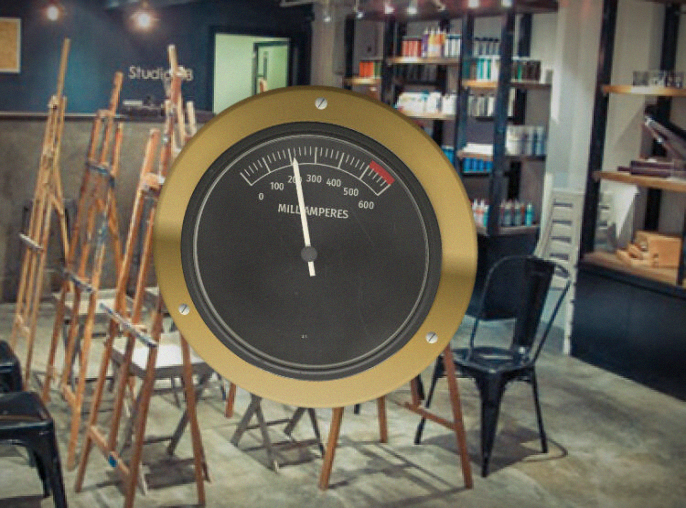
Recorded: **220** mA
